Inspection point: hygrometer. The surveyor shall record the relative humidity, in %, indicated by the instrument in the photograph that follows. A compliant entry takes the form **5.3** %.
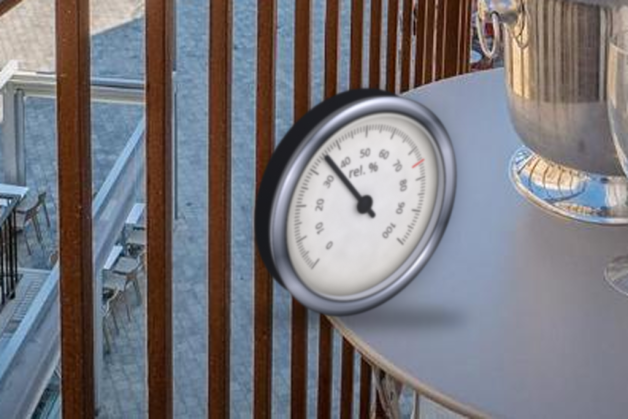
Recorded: **35** %
